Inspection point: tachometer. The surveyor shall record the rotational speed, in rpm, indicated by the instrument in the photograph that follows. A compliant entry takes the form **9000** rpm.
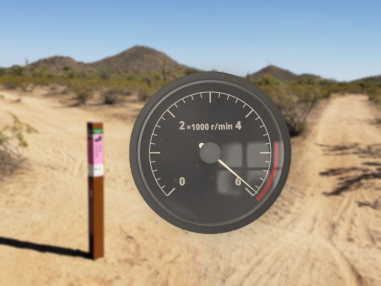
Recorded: **5900** rpm
